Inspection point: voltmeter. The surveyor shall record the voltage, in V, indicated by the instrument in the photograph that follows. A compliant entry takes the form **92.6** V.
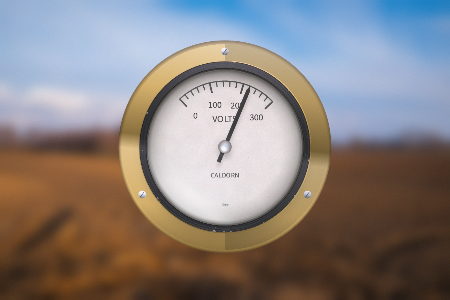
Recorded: **220** V
